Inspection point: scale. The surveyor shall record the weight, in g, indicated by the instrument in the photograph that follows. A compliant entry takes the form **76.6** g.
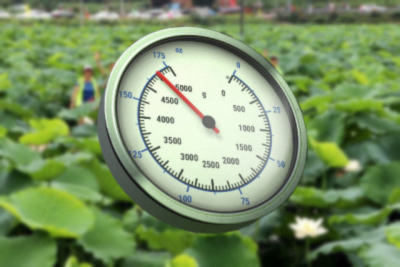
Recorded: **4750** g
